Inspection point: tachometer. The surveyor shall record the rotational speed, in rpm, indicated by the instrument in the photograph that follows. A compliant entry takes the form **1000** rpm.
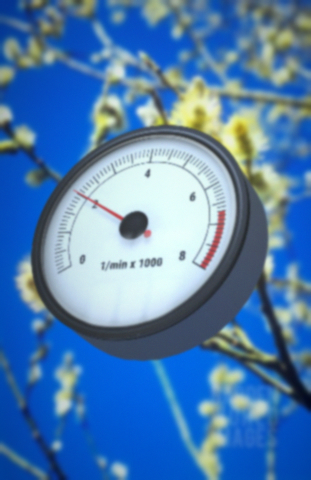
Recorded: **2000** rpm
